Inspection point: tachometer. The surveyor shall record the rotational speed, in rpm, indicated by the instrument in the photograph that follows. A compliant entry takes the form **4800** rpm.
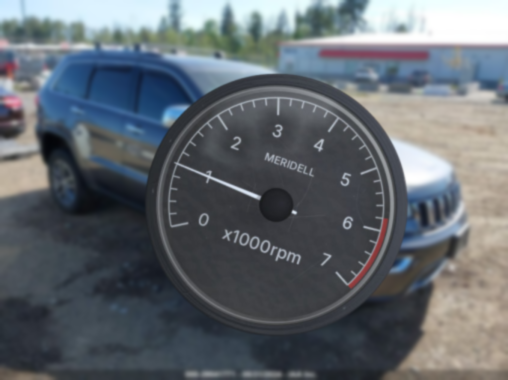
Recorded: **1000** rpm
